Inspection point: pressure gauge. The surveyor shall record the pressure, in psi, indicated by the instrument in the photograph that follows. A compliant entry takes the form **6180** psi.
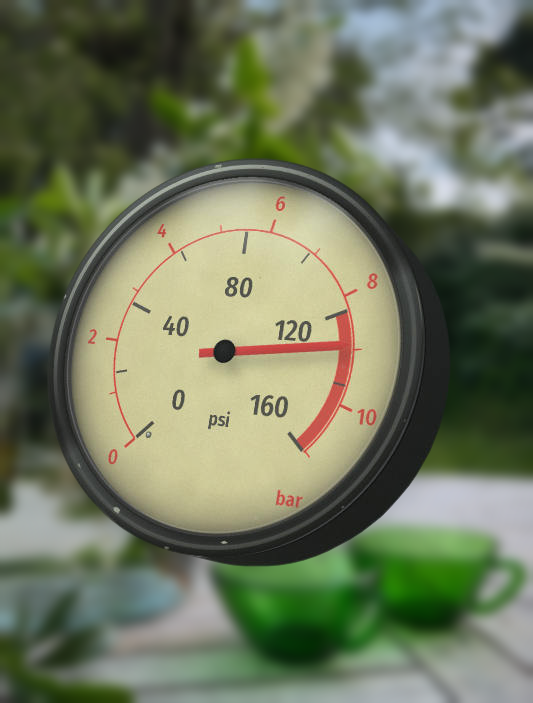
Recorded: **130** psi
